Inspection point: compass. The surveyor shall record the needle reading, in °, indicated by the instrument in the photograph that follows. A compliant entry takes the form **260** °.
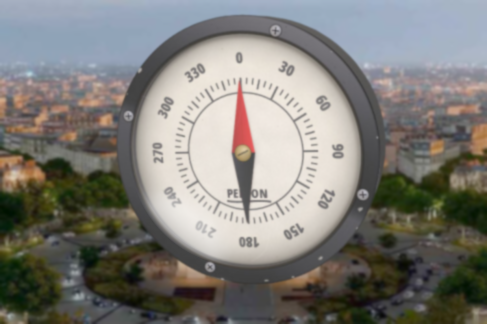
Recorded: **0** °
